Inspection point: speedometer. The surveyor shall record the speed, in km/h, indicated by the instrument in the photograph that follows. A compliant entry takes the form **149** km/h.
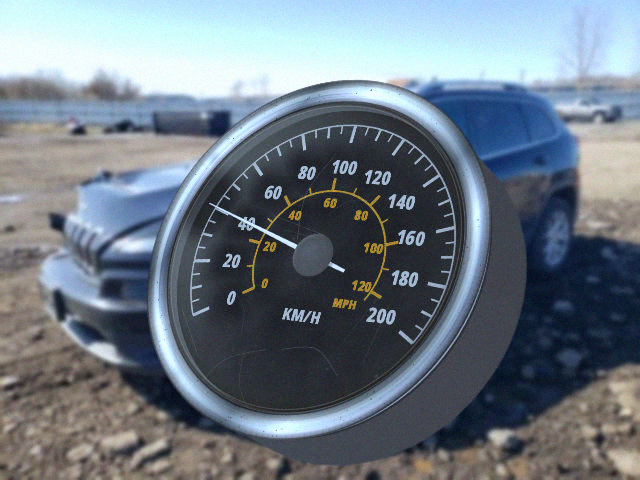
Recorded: **40** km/h
